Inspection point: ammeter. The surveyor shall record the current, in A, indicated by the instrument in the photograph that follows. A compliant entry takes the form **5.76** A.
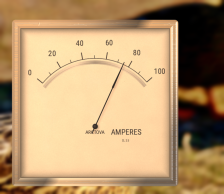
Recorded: **75** A
